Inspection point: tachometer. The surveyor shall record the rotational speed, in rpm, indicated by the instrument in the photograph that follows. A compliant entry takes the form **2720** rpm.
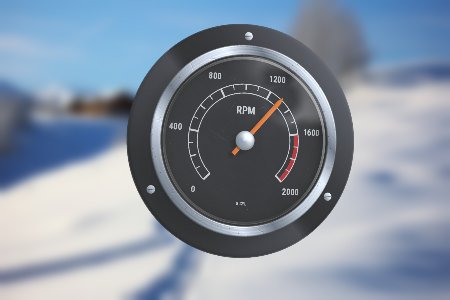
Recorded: **1300** rpm
